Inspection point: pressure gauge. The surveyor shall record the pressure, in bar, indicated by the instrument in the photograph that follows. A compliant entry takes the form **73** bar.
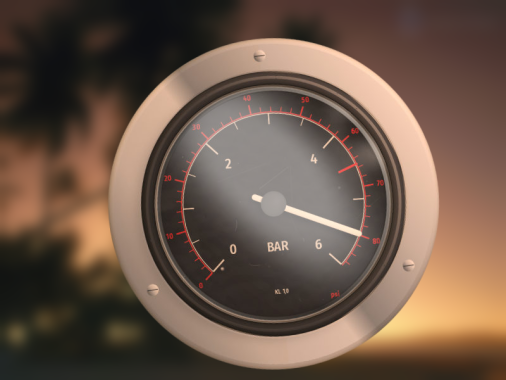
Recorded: **5.5** bar
